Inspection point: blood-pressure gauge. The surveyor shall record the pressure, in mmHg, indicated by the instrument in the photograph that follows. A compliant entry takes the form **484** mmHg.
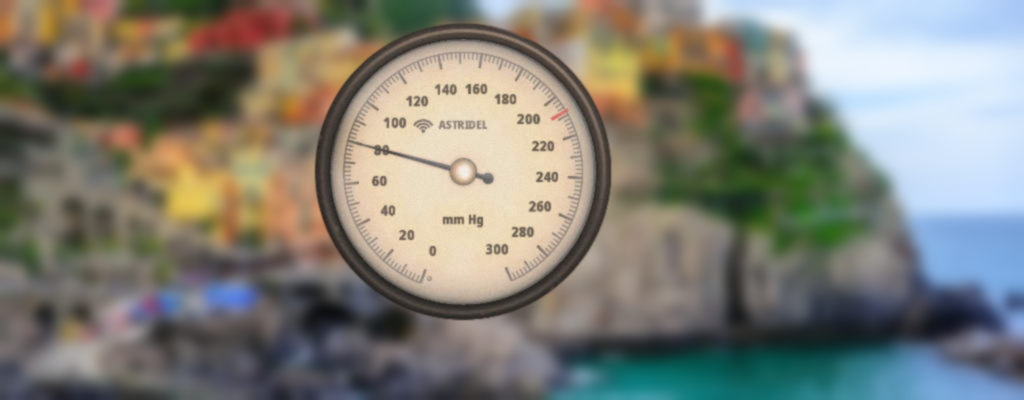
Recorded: **80** mmHg
